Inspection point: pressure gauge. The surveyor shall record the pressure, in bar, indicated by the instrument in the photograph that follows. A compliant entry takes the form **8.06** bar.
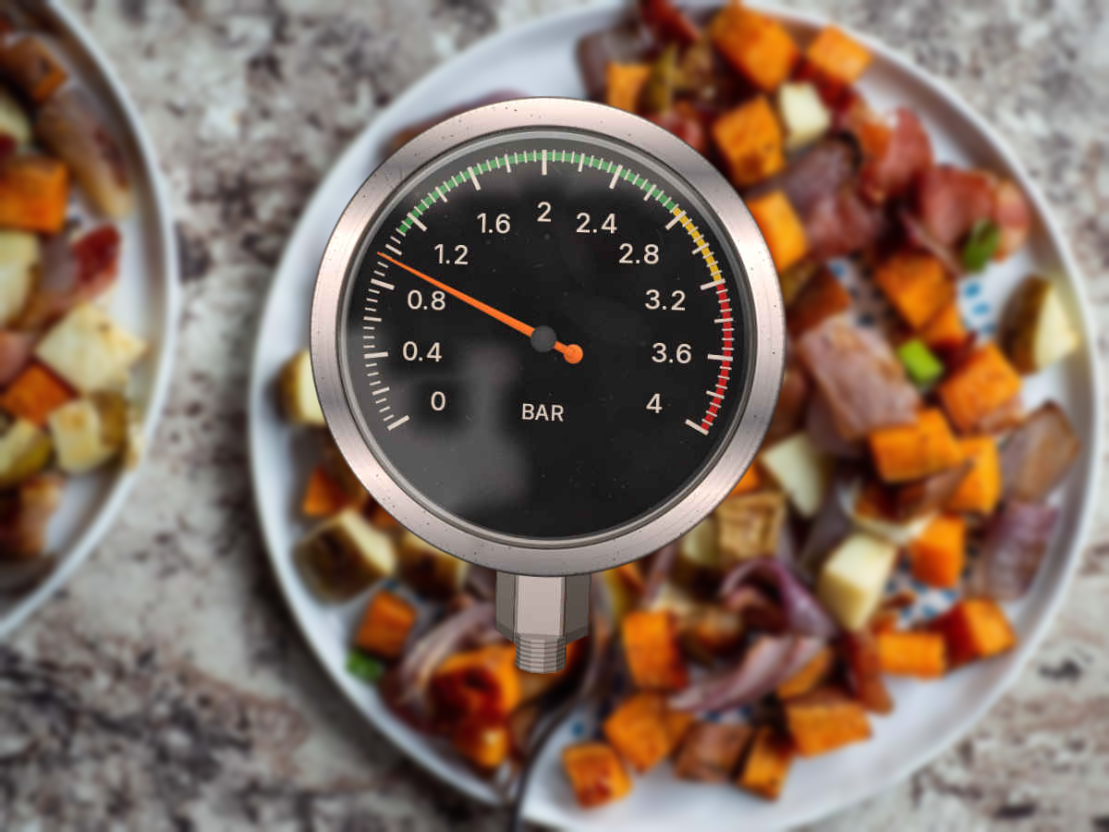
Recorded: **0.95** bar
